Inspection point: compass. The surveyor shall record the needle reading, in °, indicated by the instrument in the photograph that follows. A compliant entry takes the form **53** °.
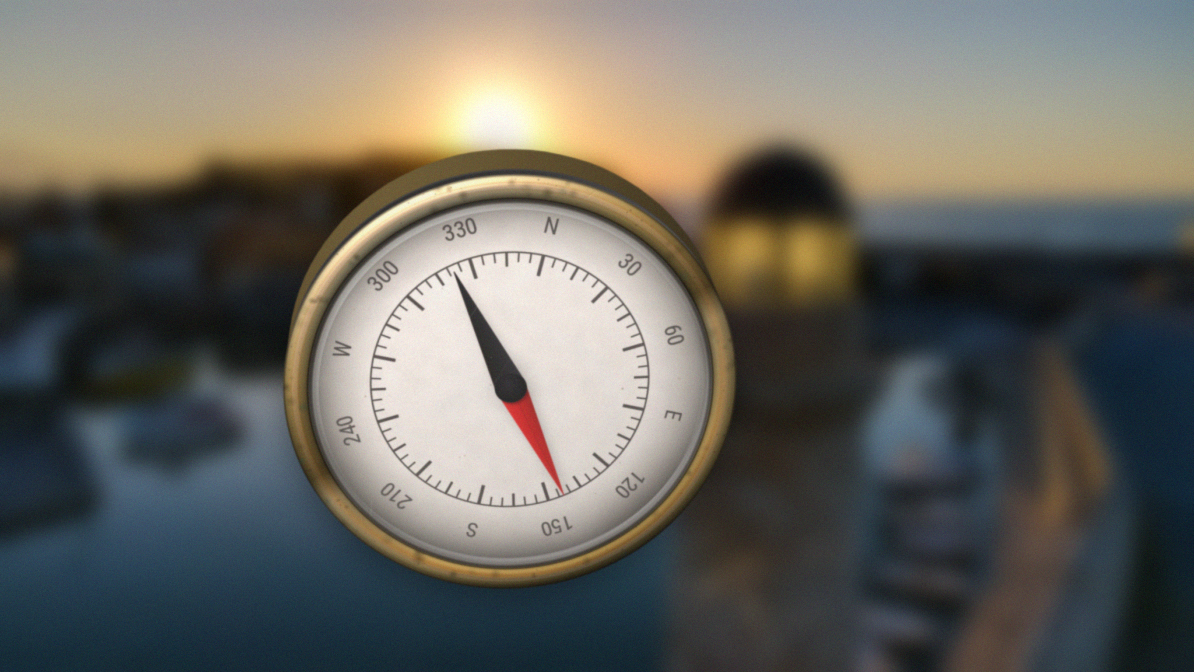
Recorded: **142.5** °
